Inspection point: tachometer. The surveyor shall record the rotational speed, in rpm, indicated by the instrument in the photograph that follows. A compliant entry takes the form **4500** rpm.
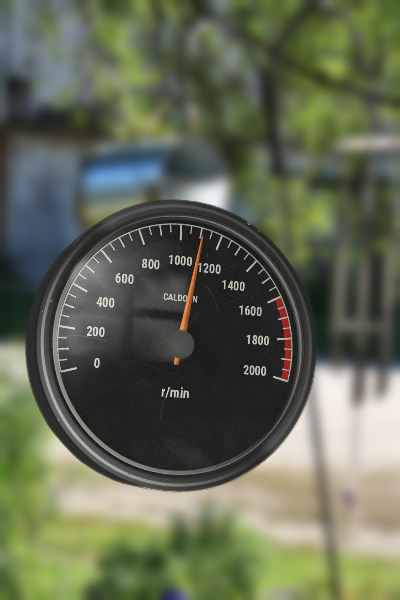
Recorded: **1100** rpm
